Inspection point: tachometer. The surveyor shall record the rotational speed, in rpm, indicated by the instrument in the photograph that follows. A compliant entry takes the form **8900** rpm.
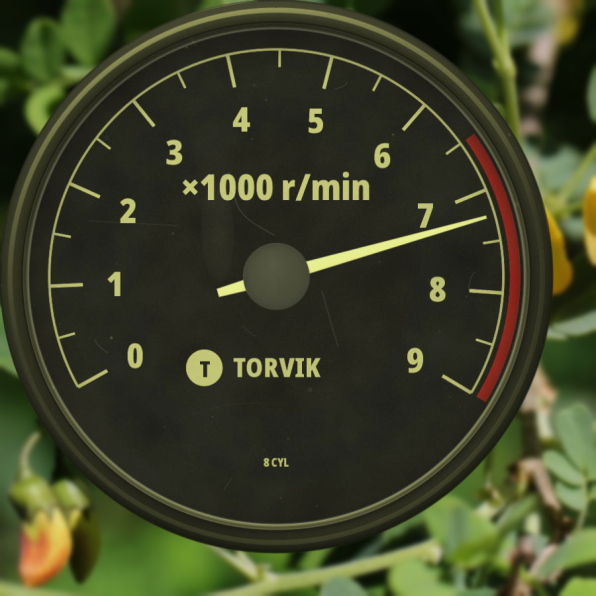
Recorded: **7250** rpm
